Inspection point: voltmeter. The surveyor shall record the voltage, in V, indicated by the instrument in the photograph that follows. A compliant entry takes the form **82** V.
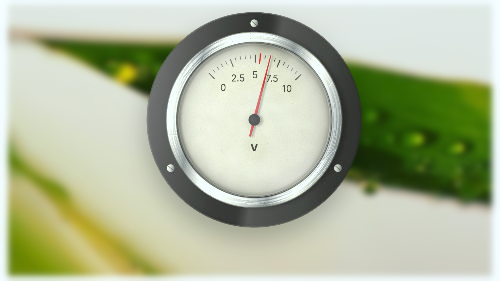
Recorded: **6.5** V
